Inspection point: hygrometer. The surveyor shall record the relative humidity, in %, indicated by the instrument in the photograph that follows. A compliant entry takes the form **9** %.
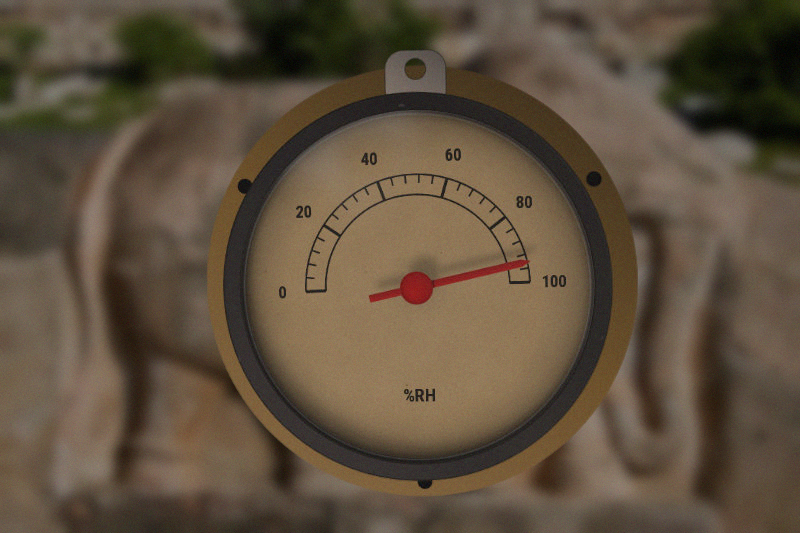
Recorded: **94** %
